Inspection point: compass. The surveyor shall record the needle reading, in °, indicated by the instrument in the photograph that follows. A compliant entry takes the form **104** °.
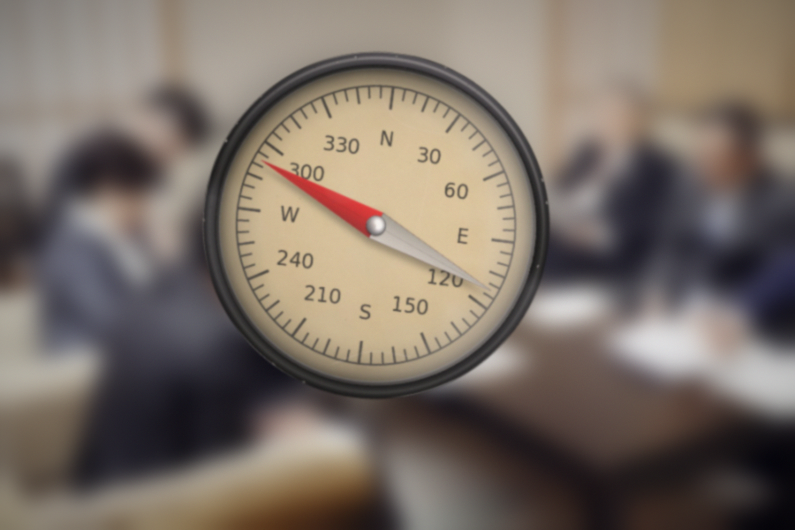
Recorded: **292.5** °
